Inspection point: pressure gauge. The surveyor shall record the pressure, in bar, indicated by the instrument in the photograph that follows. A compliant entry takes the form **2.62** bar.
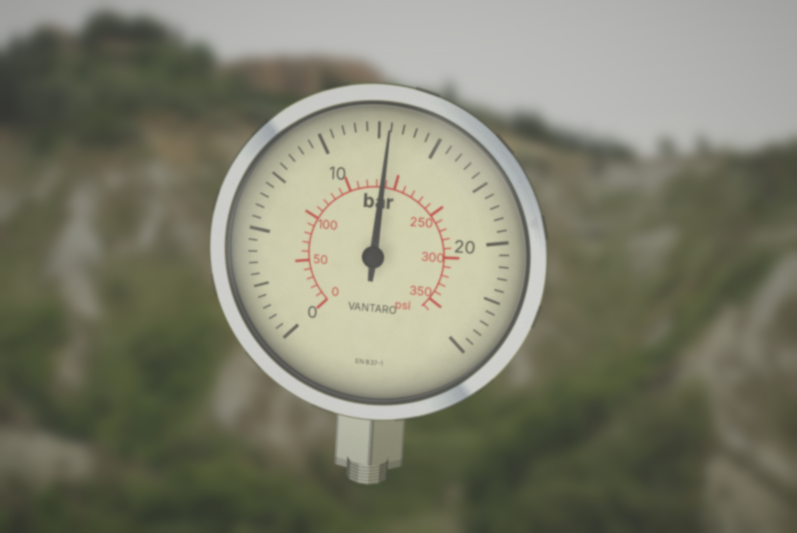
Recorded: **13** bar
